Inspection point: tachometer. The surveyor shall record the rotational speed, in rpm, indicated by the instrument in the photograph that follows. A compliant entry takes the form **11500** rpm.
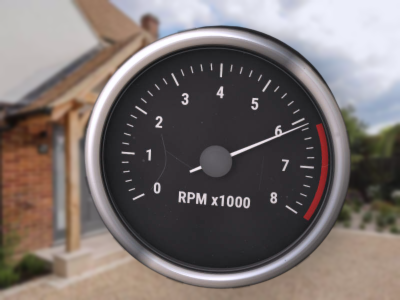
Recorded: **6100** rpm
